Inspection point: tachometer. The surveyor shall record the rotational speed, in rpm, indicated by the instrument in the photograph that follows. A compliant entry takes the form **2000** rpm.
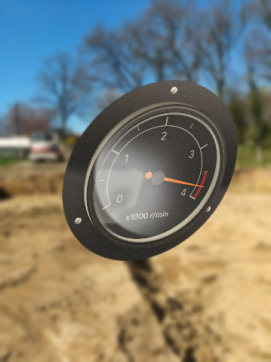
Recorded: **3750** rpm
